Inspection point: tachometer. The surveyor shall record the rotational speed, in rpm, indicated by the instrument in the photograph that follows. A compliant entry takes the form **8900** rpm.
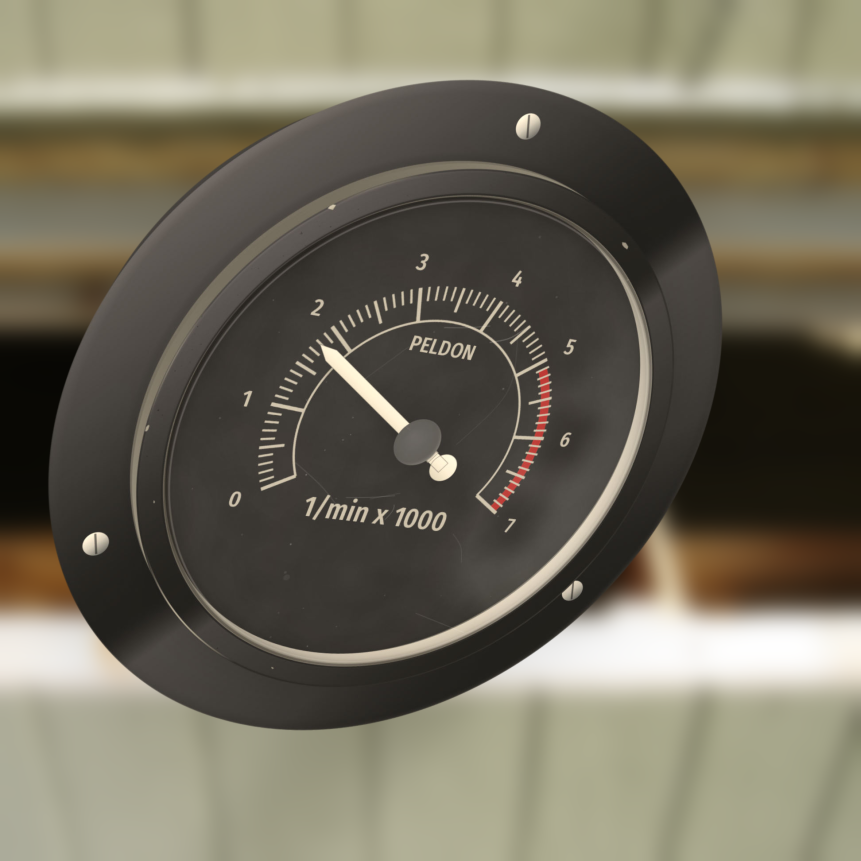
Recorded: **1800** rpm
